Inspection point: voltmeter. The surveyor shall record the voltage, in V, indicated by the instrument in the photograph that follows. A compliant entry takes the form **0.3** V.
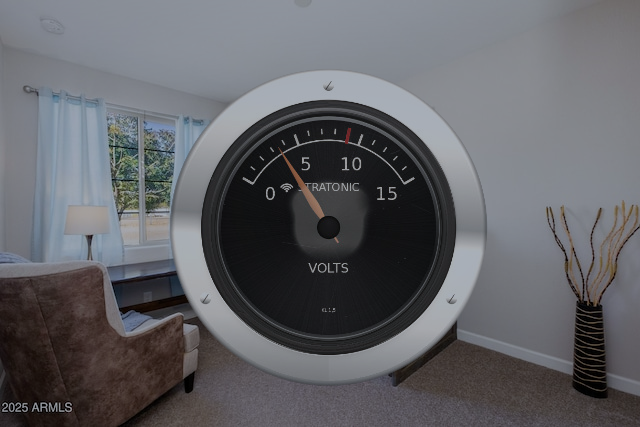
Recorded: **3.5** V
